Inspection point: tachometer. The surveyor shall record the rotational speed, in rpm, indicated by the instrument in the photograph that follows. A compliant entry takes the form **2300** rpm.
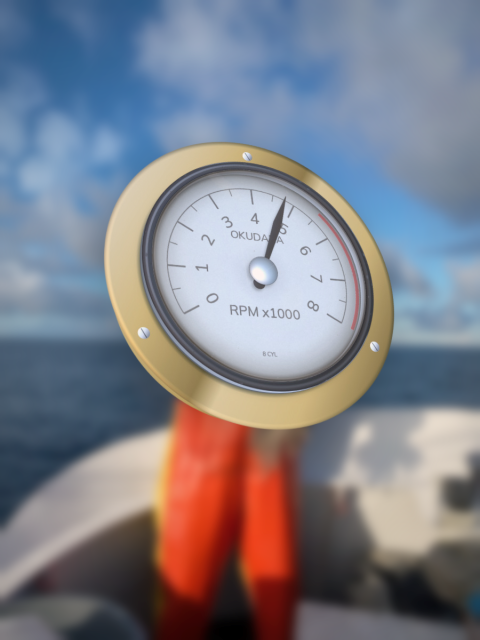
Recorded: **4750** rpm
